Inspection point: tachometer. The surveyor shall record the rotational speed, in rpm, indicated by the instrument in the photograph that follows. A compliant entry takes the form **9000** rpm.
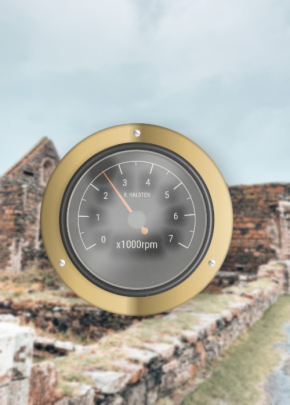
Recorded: **2500** rpm
